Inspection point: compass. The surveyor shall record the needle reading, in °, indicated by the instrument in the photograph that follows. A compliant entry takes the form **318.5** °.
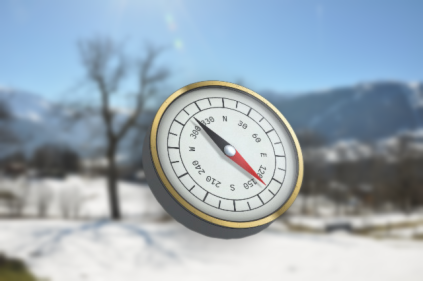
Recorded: **135** °
